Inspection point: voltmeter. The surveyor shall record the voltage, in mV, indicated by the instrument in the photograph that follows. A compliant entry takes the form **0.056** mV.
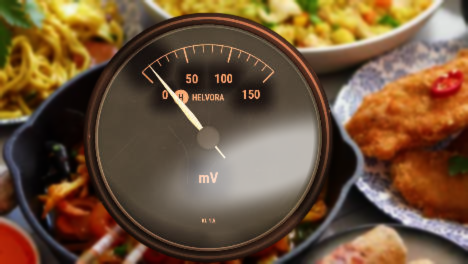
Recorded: **10** mV
